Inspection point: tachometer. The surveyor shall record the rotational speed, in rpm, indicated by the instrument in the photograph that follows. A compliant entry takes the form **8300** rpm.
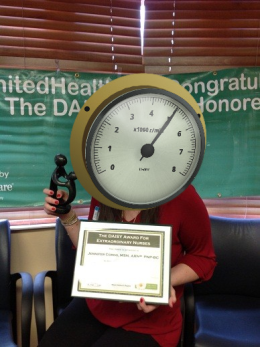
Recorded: **5000** rpm
